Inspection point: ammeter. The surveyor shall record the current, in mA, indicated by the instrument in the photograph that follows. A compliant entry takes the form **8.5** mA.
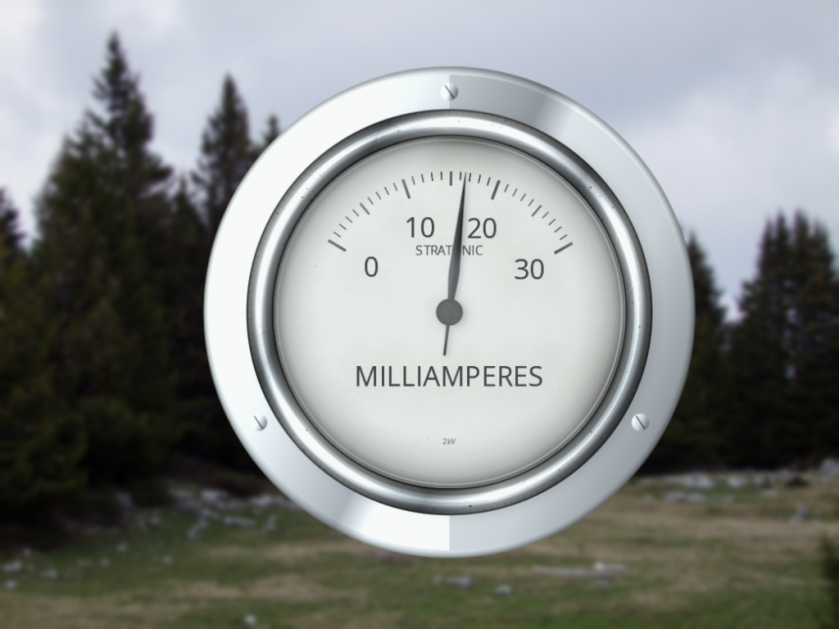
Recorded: **16.5** mA
